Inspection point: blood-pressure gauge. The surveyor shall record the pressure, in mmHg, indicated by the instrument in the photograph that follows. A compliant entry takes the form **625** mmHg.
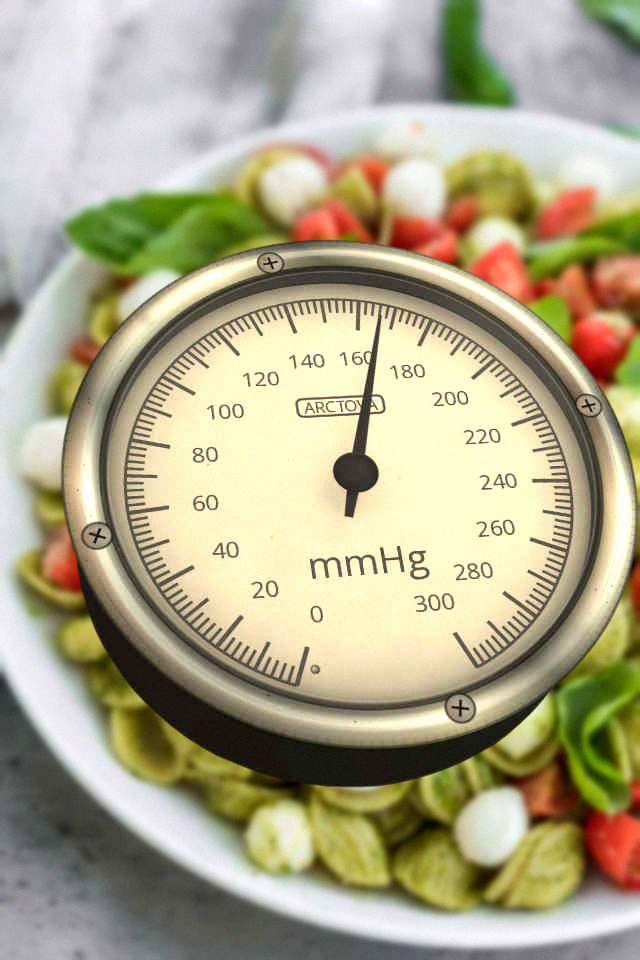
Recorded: **166** mmHg
